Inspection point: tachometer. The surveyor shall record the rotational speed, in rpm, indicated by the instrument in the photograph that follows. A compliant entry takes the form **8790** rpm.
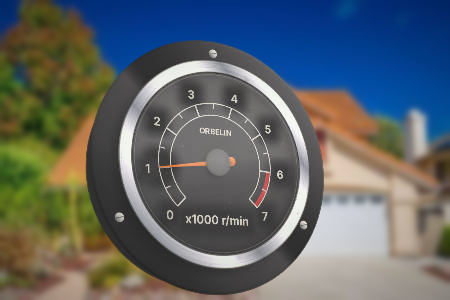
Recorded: **1000** rpm
